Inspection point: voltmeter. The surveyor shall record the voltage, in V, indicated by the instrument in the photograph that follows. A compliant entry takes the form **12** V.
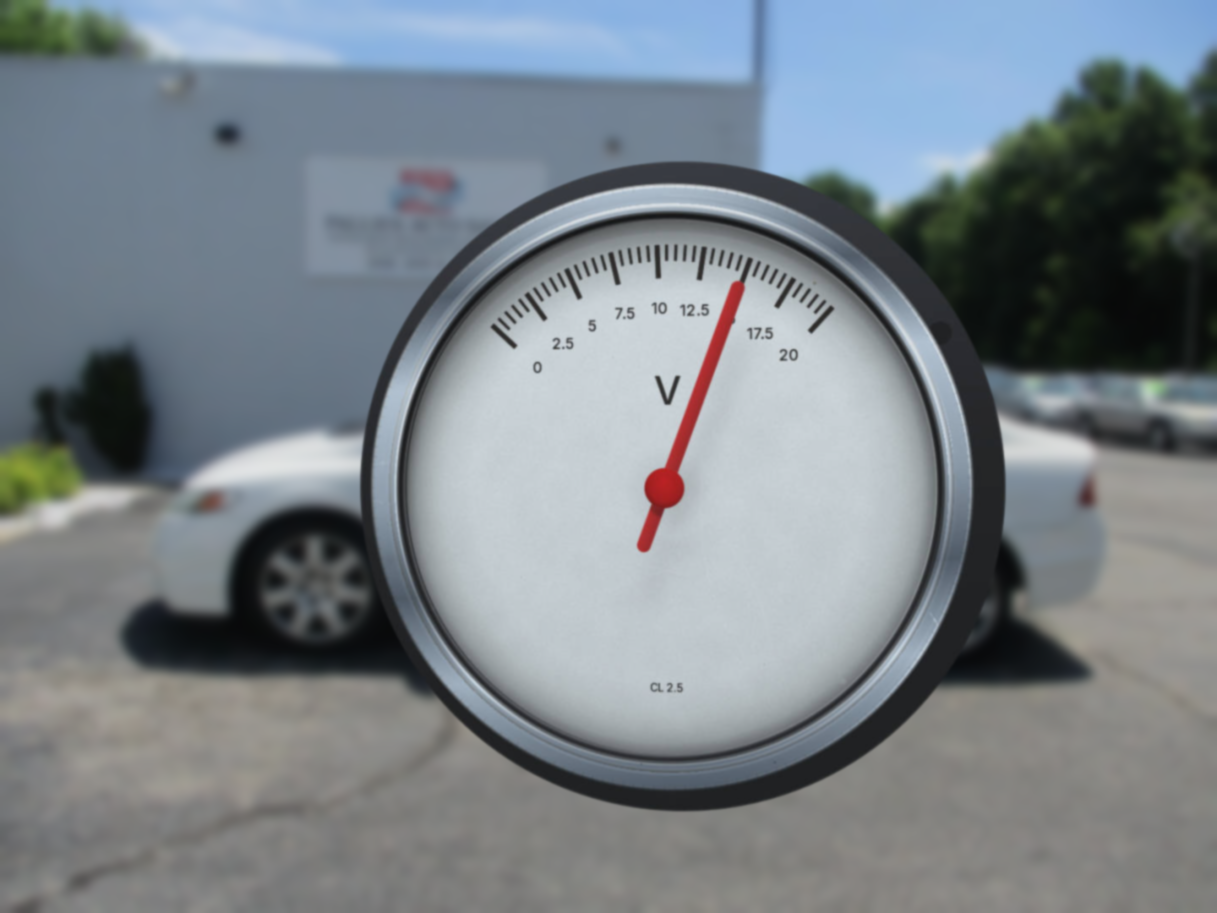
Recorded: **15** V
